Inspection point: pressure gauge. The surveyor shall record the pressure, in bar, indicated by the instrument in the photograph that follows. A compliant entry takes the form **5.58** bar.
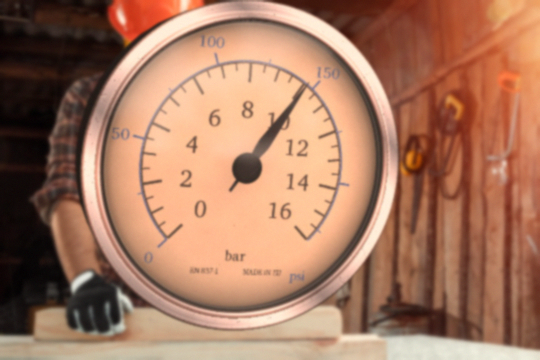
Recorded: **10** bar
